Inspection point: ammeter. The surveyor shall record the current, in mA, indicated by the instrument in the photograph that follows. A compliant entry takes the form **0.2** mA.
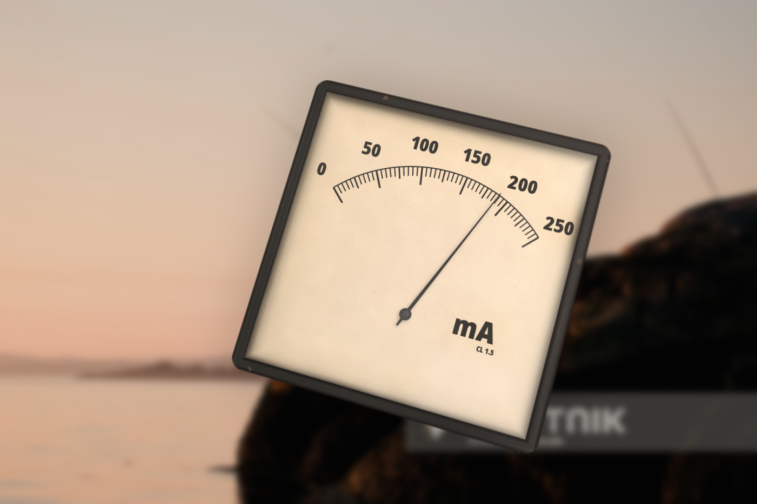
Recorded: **190** mA
